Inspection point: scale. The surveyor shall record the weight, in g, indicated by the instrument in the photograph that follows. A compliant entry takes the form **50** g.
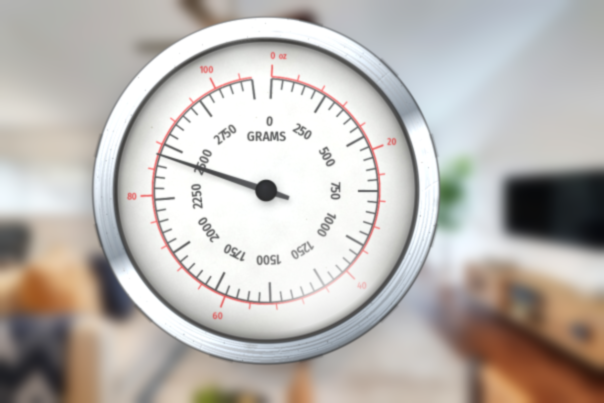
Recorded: **2450** g
